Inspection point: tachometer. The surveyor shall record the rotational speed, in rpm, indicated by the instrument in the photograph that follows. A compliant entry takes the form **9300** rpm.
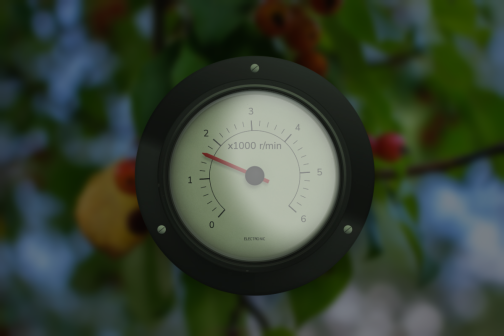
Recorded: **1600** rpm
